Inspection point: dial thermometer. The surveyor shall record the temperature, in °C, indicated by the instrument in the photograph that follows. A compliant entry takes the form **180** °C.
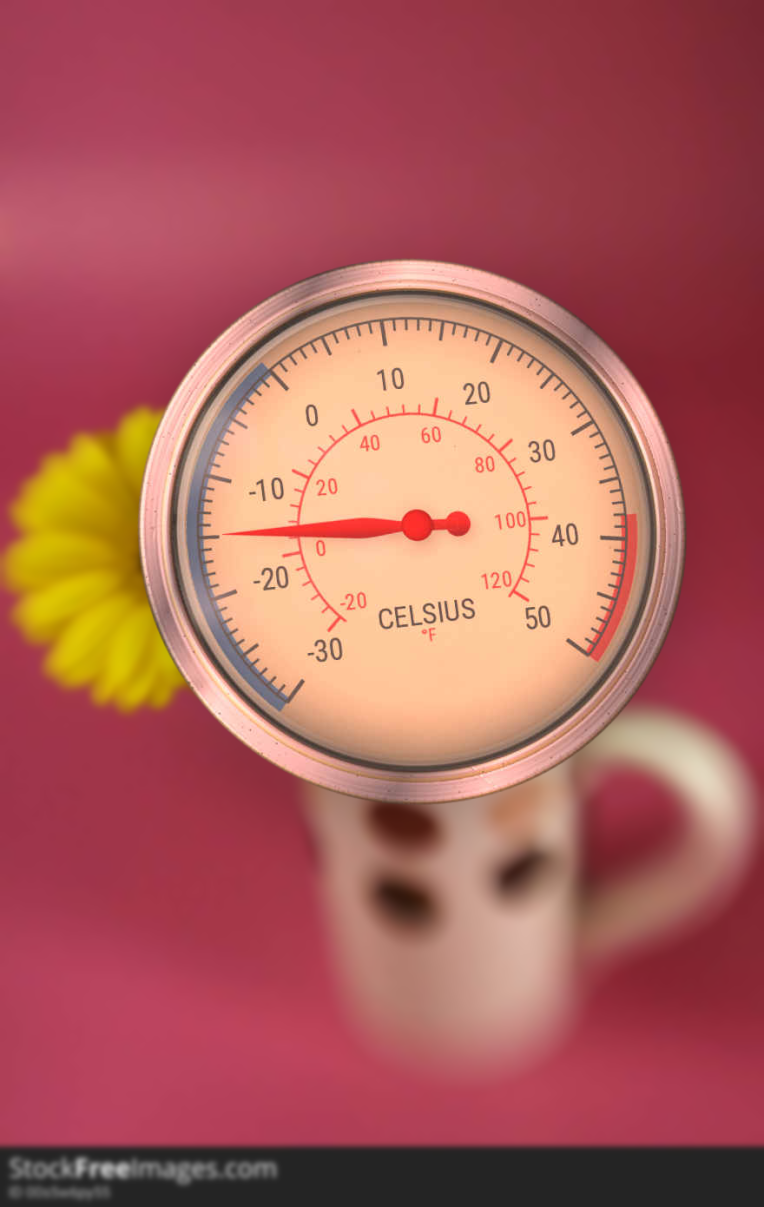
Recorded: **-15** °C
